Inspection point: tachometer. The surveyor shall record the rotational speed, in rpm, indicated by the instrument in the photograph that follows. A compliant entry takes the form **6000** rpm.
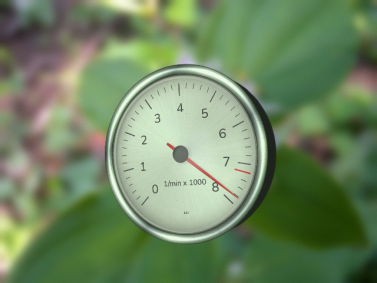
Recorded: **7800** rpm
